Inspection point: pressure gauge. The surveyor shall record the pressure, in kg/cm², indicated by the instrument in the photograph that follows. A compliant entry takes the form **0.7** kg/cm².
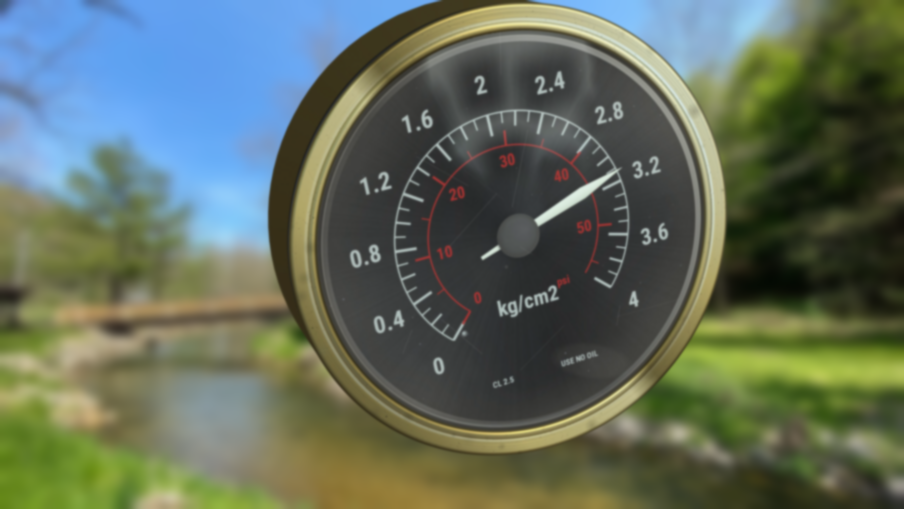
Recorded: **3.1** kg/cm²
